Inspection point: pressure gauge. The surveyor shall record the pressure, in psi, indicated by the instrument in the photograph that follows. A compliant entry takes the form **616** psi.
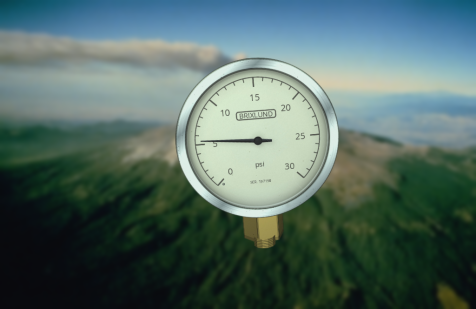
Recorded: **5.5** psi
